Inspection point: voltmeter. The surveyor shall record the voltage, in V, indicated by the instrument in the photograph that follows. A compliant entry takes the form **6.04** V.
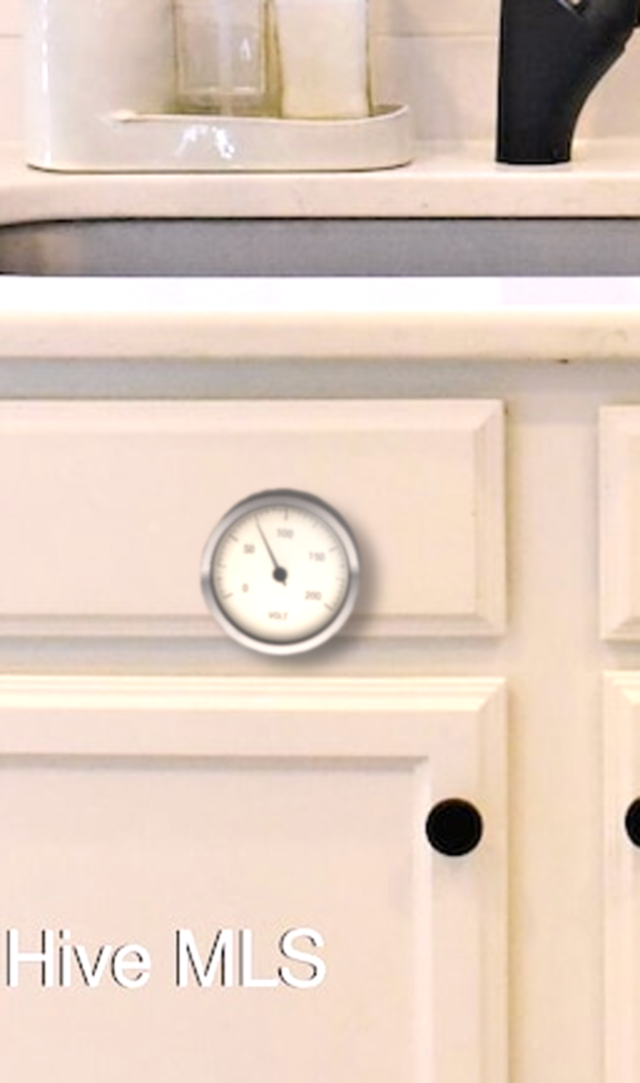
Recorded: **75** V
